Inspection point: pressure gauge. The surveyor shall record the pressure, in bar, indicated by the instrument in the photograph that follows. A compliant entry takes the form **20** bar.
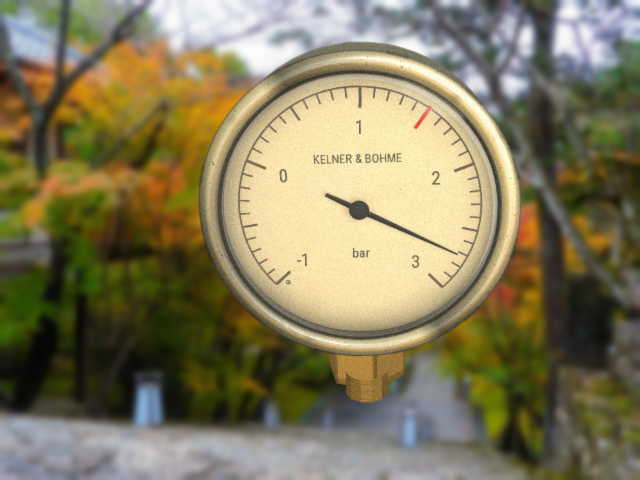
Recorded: **2.7** bar
